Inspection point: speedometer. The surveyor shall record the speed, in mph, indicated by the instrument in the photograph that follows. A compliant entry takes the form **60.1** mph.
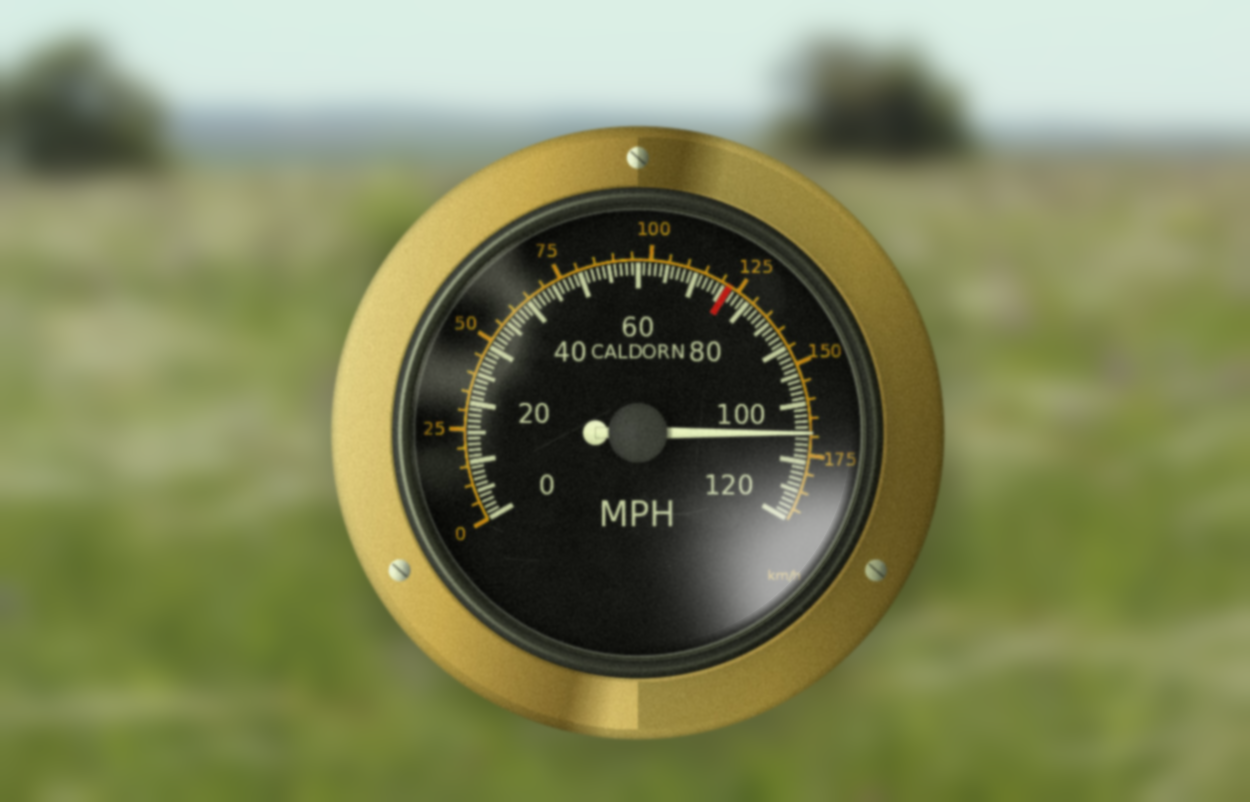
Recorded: **105** mph
